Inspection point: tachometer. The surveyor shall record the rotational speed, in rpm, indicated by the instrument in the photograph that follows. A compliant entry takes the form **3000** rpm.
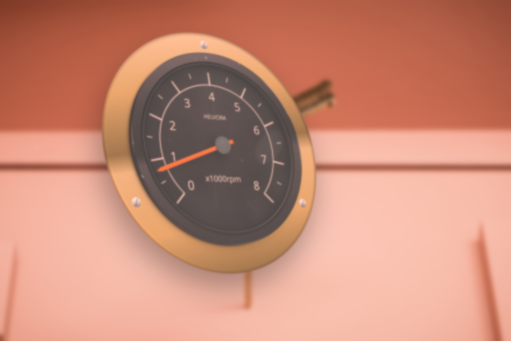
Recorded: **750** rpm
